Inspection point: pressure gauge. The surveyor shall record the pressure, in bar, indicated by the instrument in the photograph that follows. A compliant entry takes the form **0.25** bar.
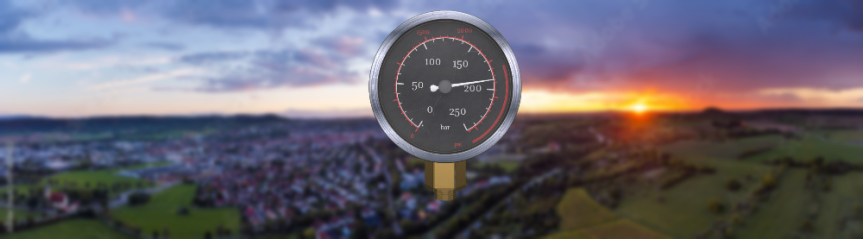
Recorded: **190** bar
